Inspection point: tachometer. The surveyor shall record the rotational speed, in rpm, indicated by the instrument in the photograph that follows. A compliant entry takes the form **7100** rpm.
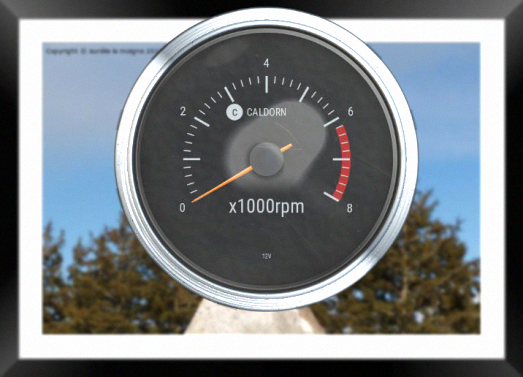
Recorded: **0** rpm
